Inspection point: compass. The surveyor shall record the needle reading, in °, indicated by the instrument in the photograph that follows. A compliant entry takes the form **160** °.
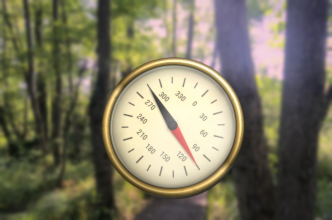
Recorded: **105** °
